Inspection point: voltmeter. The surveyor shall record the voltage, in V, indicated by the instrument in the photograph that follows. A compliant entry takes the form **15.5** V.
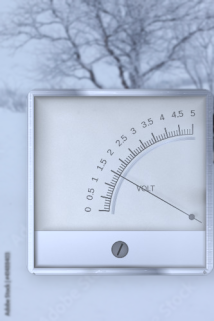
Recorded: **1.5** V
